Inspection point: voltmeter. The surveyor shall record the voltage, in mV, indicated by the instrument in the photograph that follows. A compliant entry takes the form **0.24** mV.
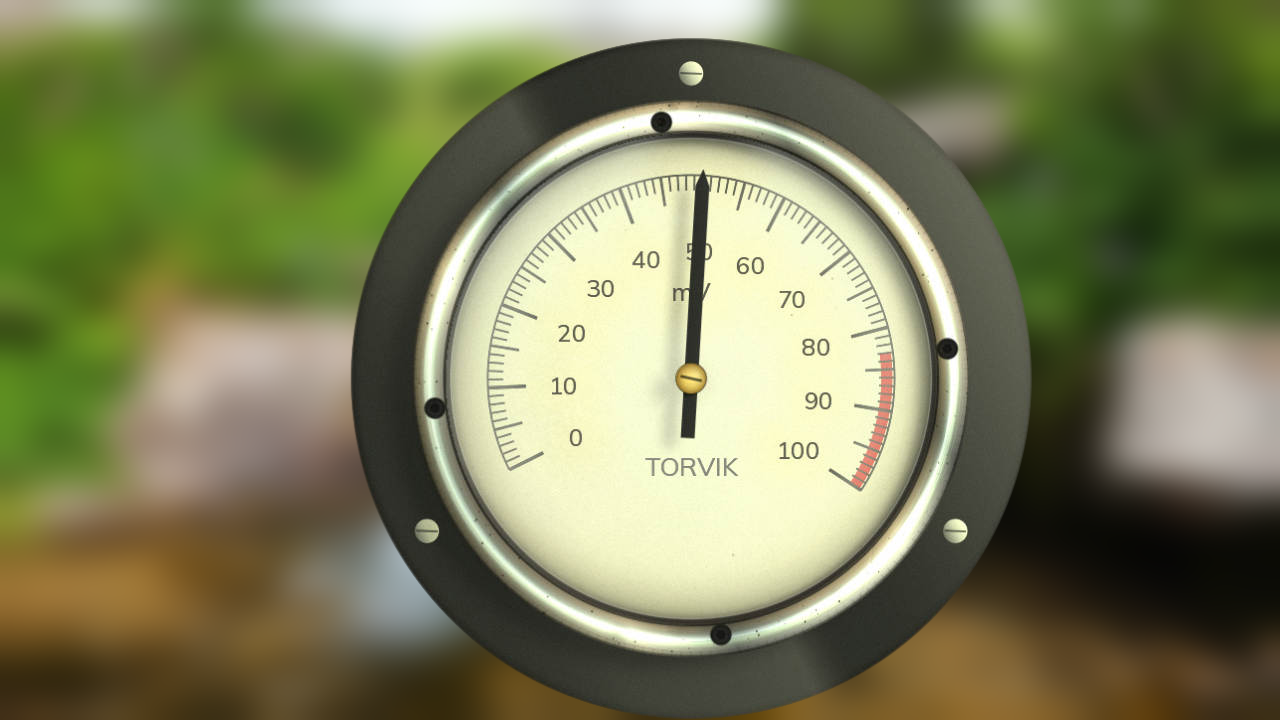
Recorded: **50** mV
